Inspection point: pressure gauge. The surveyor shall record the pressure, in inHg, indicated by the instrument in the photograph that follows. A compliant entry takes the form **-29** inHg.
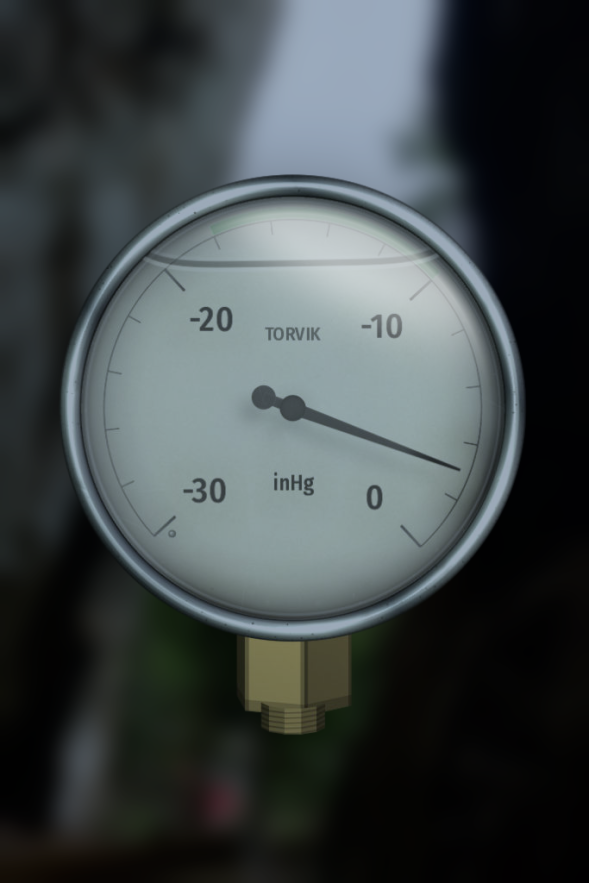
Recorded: **-3** inHg
